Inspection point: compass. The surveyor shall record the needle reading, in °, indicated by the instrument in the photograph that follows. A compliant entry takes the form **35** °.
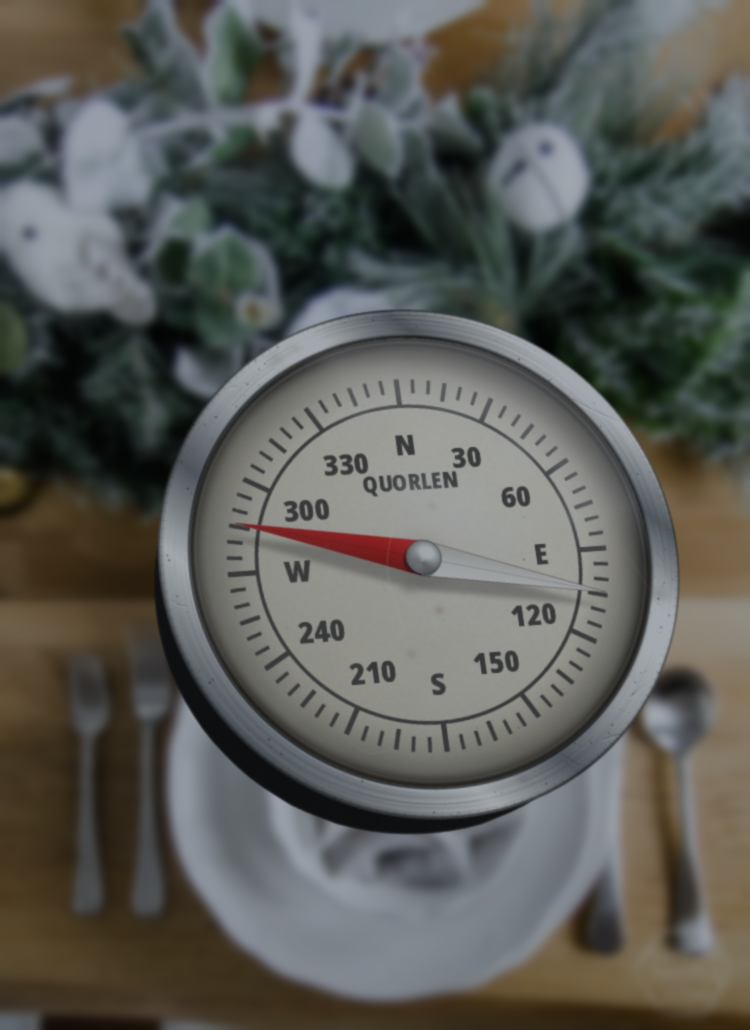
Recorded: **285** °
